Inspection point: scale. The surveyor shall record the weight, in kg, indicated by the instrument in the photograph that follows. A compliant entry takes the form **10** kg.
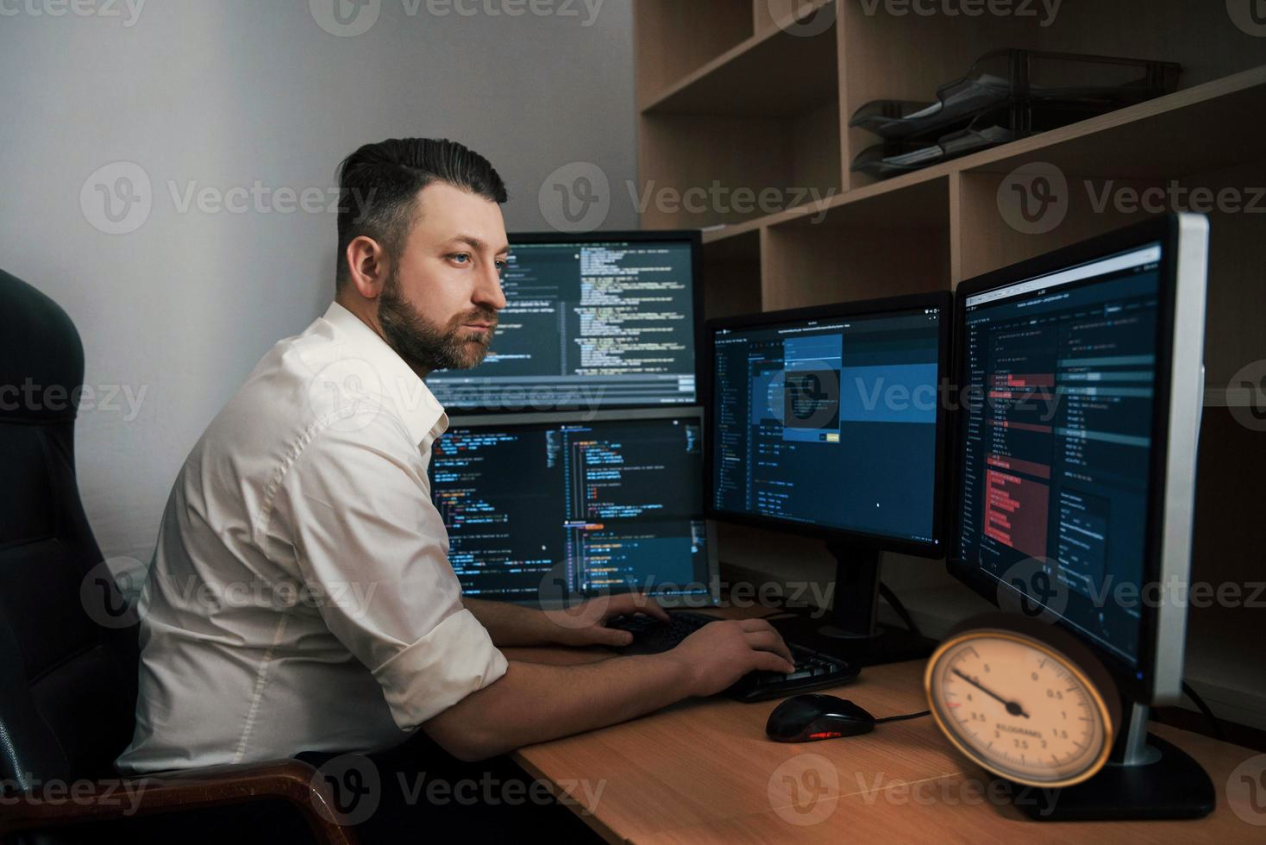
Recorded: **4.5** kg
